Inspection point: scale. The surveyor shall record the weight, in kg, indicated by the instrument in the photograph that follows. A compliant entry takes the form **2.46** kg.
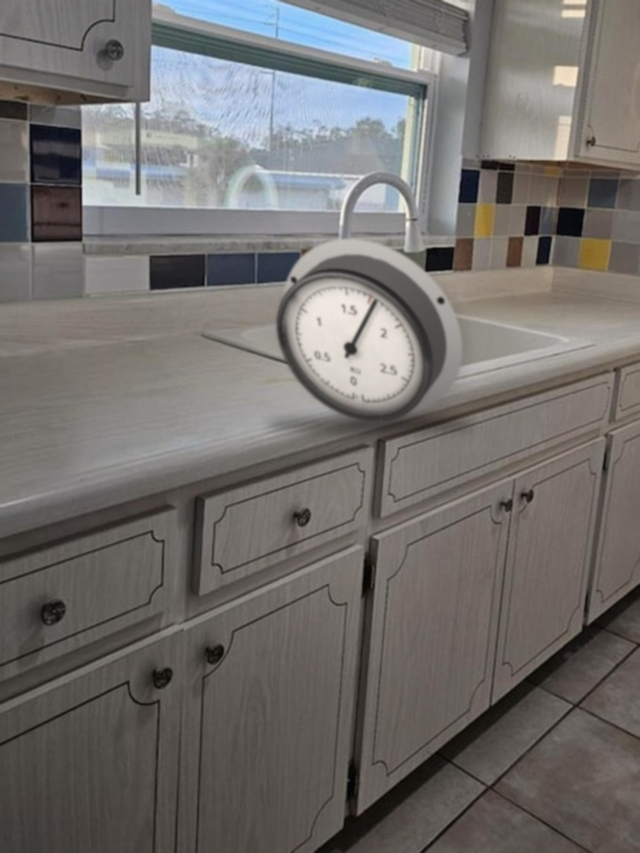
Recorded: **1.75** kg
